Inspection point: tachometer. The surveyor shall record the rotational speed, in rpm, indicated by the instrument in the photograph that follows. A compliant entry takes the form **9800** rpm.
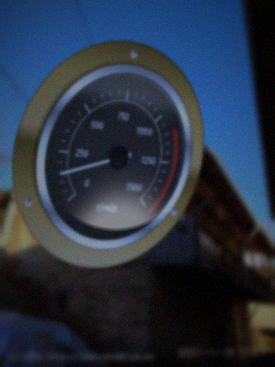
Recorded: **150** rpm
